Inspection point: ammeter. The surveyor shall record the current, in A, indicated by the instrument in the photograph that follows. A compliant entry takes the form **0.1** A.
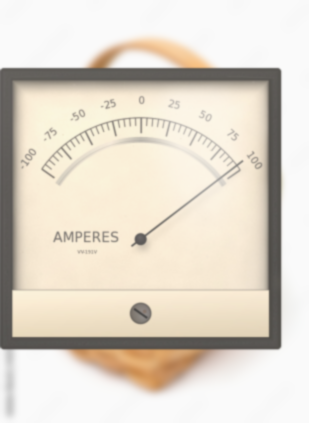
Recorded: **95** A
